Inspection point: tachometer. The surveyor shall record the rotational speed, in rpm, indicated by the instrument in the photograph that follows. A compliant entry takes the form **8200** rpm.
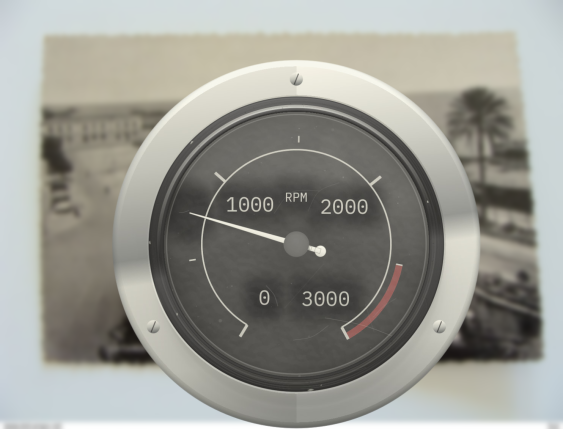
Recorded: **750** rpm
